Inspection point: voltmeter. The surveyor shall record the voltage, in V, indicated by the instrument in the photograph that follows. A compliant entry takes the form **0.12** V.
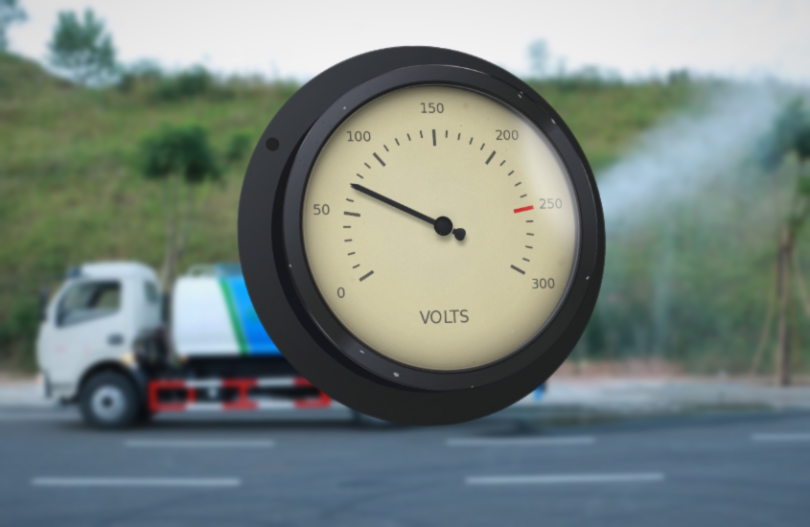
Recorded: **70** V
